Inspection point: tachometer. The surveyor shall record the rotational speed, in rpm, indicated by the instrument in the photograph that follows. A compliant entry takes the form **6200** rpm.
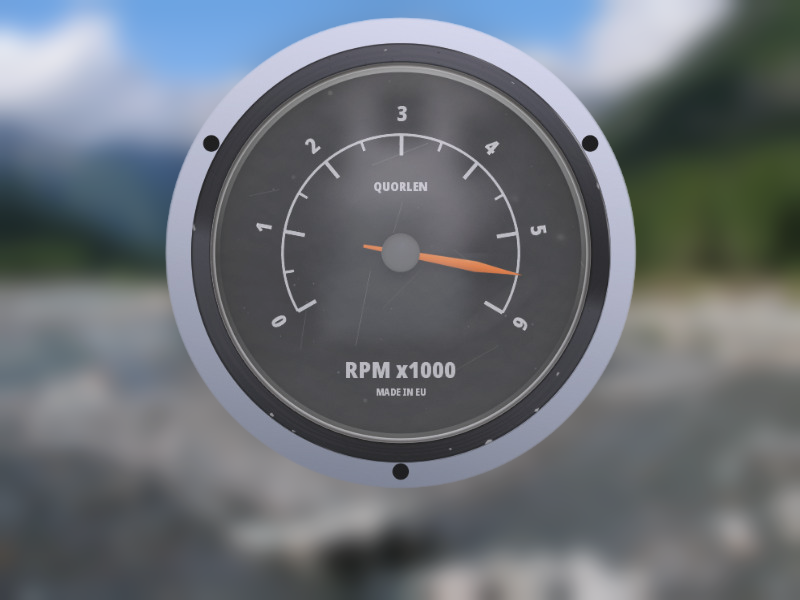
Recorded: **5500** rpm
